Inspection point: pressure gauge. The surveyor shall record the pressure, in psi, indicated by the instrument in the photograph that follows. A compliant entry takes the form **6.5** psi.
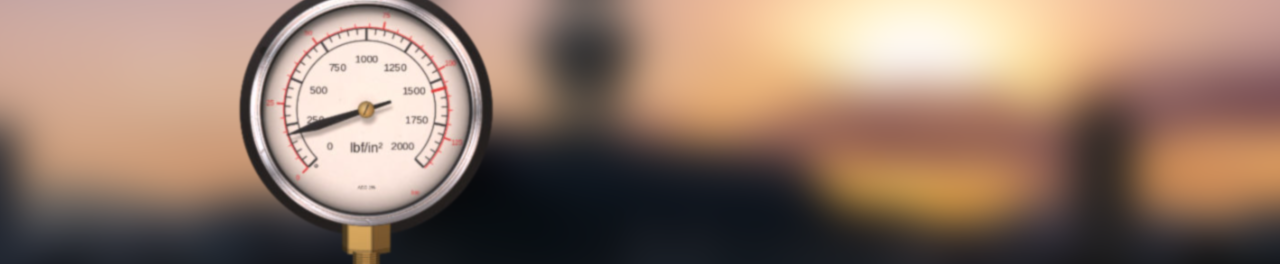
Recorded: **200** psi
